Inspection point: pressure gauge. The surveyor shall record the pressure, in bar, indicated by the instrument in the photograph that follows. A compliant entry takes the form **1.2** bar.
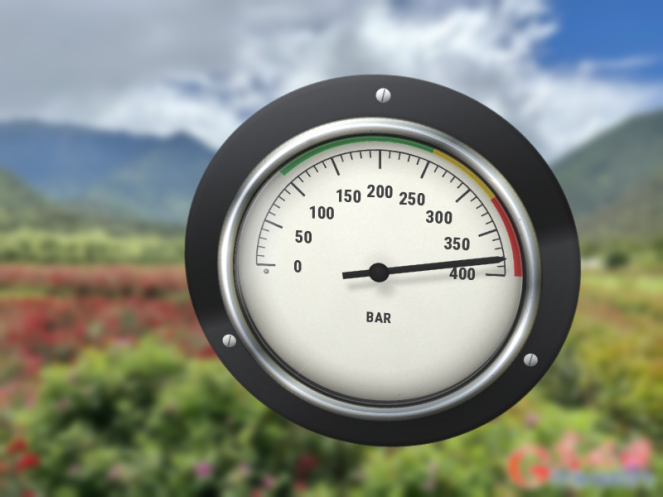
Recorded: **380** bar
